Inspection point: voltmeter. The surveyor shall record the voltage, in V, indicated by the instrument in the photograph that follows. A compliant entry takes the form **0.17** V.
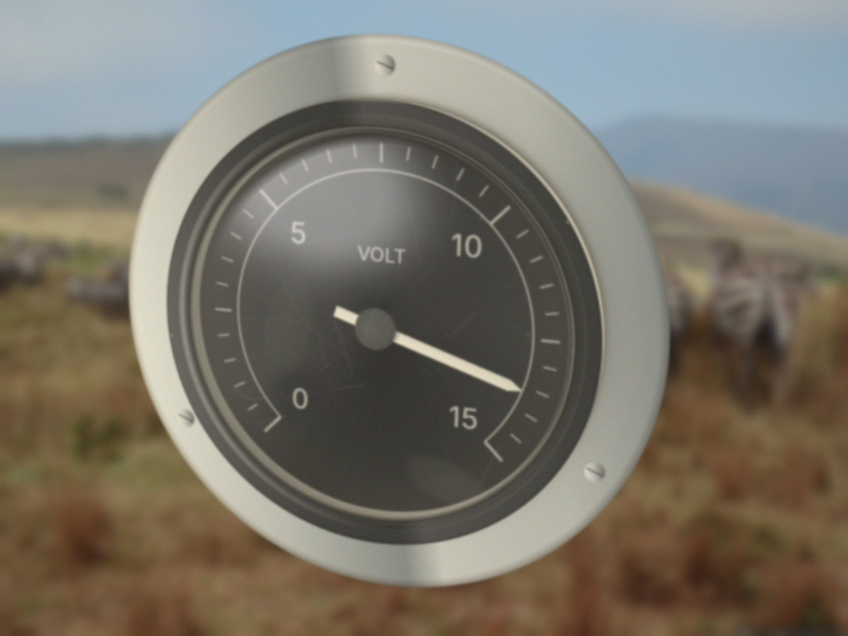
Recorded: **13.5** V
